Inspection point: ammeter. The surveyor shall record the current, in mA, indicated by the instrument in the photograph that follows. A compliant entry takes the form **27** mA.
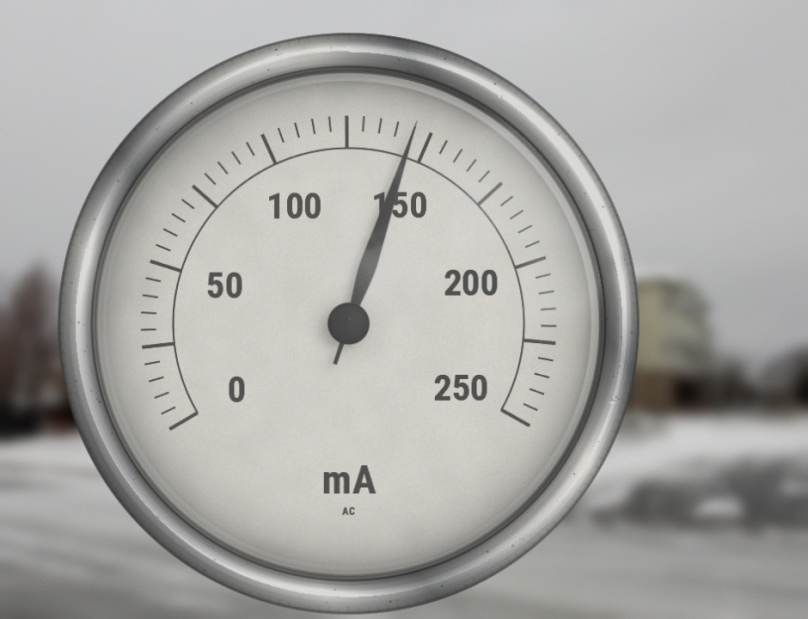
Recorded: **145** mA
